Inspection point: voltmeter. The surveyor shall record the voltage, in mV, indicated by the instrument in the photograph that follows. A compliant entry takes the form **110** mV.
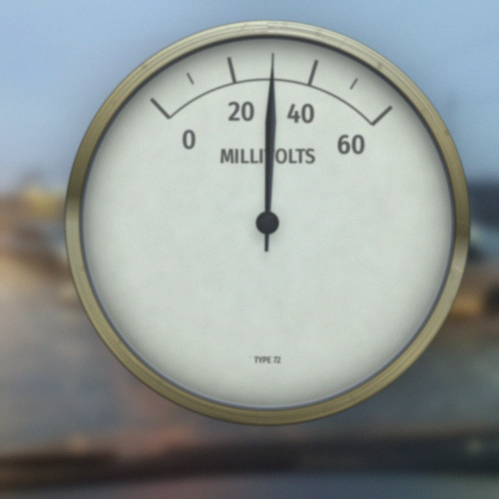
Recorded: **30** mV
